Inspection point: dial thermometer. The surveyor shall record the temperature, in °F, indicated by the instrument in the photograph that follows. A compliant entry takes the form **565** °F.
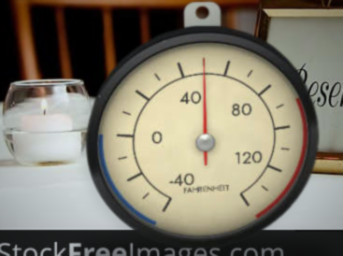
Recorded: **50** °F
